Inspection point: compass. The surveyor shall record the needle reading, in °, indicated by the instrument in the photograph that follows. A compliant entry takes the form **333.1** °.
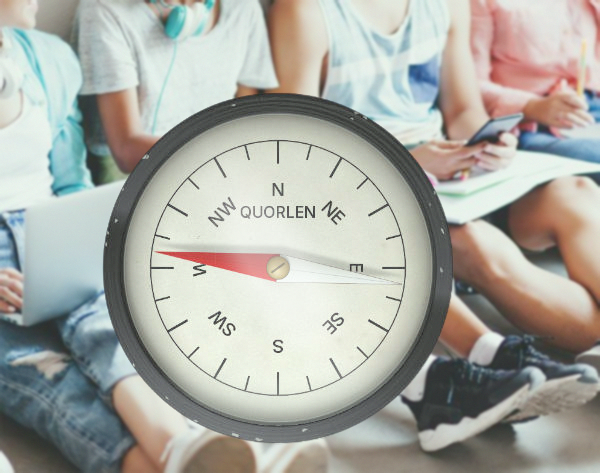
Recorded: **277.5** °
